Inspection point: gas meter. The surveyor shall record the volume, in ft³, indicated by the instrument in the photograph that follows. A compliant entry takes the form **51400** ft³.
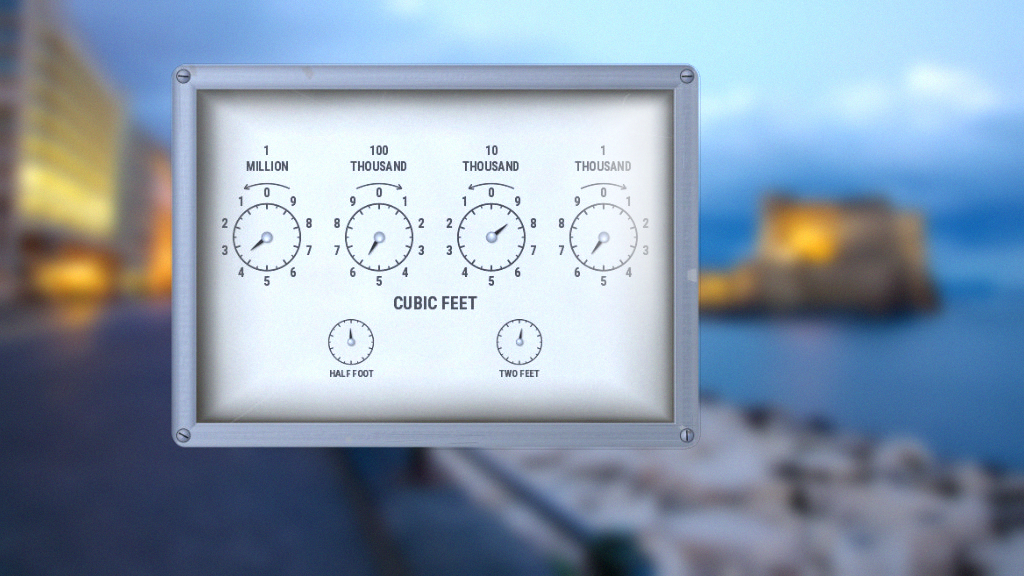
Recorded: **358600** ft³
